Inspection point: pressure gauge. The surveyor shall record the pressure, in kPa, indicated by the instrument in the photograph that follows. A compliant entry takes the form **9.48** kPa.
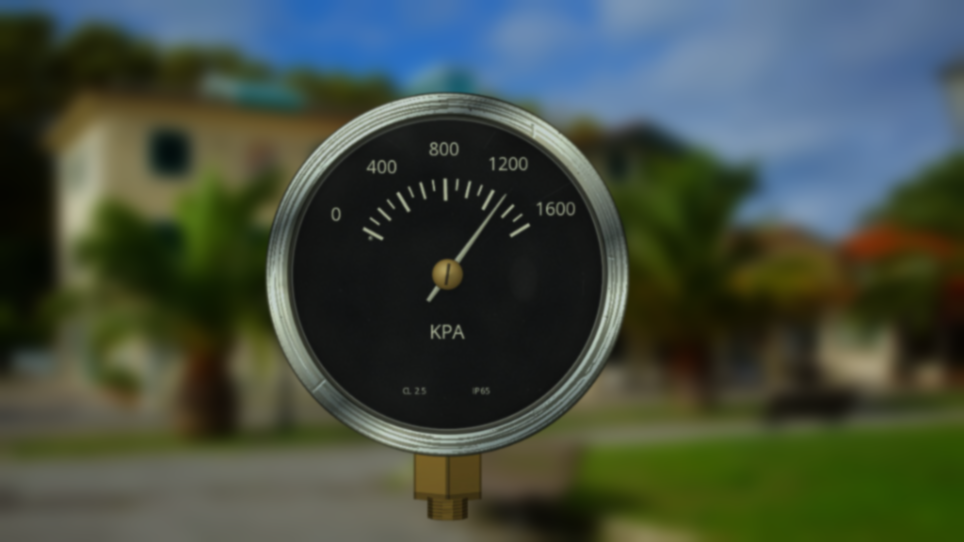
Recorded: **1300** kPa
